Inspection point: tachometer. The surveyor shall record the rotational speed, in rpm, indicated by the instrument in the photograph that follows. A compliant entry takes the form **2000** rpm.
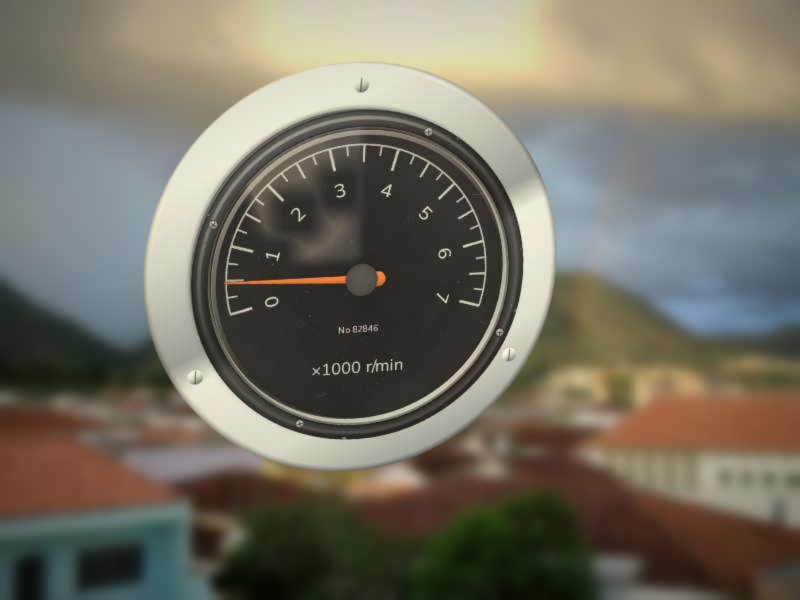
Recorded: **500** rpm
